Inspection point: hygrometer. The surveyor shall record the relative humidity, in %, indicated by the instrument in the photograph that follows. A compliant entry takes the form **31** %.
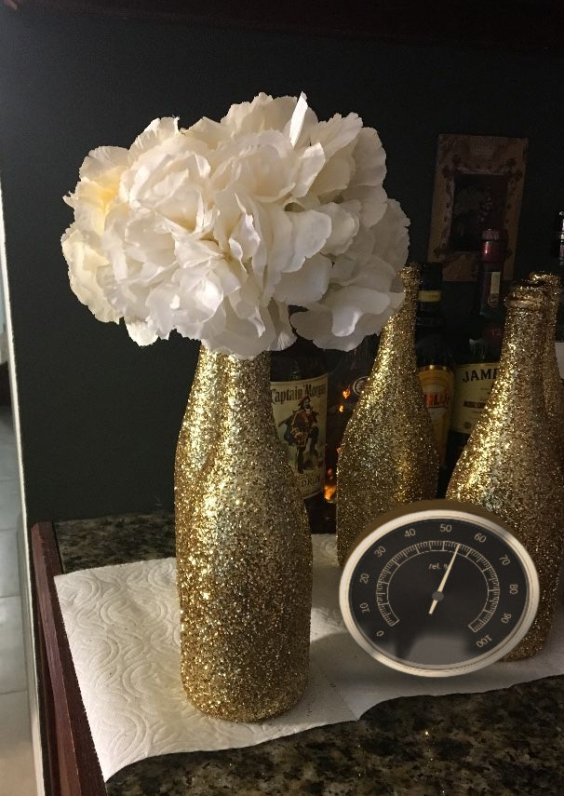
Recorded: **55** %
